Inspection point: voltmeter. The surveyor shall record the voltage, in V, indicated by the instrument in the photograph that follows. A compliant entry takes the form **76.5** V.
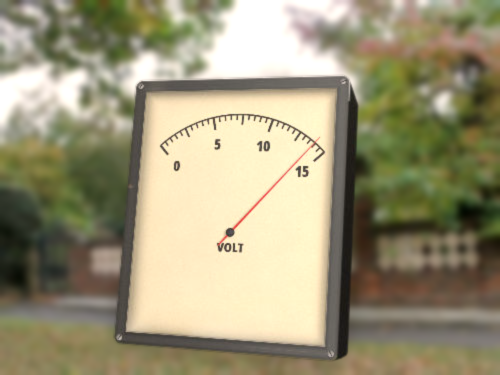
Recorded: **14** V
